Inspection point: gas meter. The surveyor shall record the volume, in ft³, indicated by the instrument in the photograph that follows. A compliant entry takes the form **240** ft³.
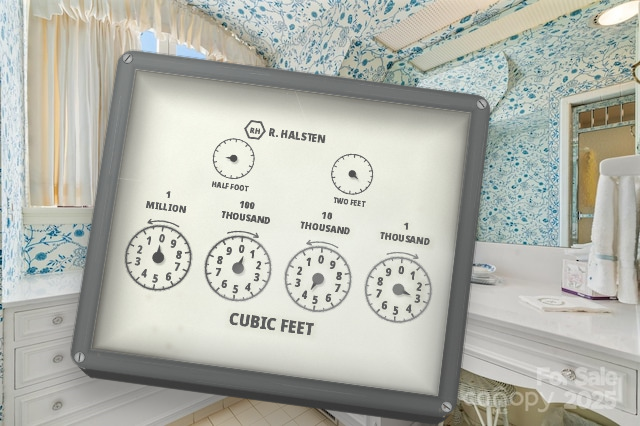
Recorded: **4300** ft³
